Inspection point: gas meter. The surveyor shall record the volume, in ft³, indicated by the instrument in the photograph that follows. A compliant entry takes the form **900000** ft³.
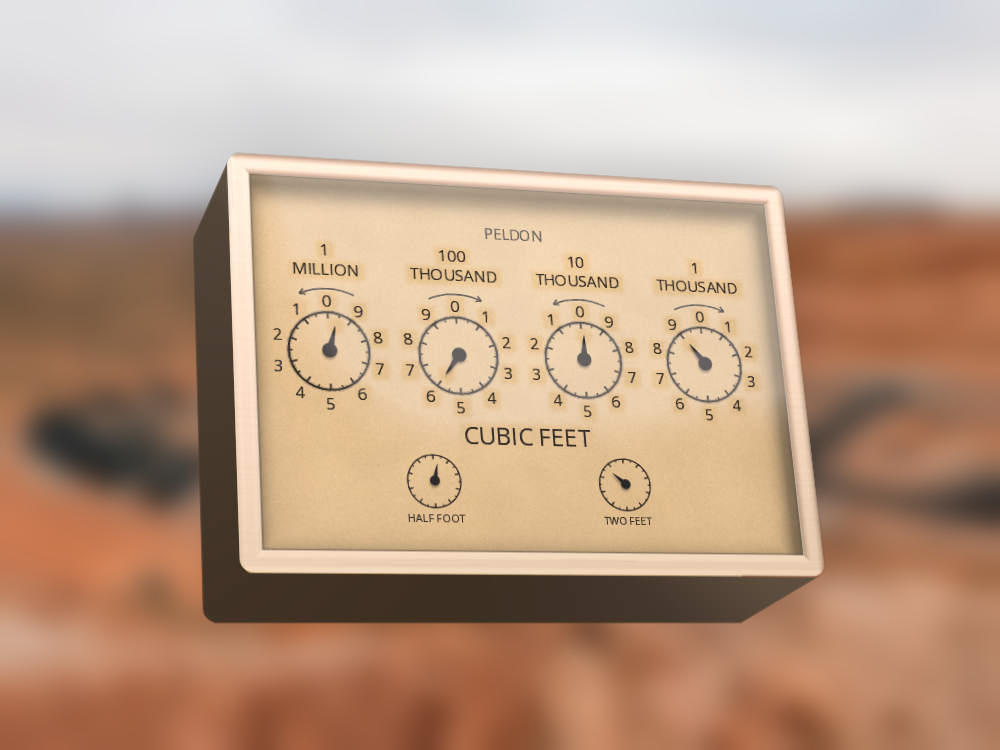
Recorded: **959900** ft³
